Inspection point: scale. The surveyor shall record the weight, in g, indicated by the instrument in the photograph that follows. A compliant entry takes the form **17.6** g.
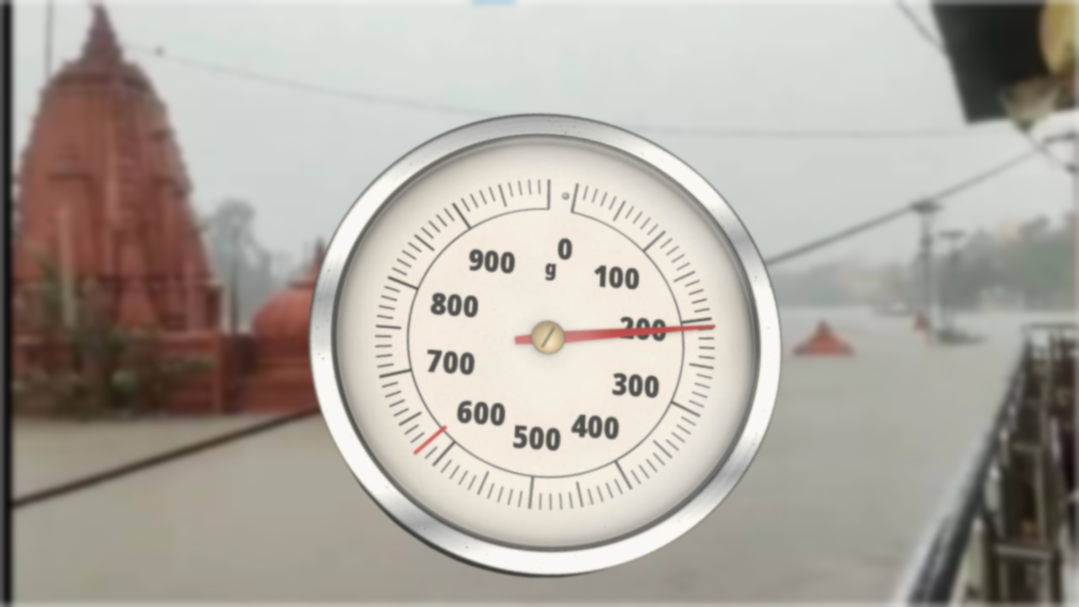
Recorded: **210** g
